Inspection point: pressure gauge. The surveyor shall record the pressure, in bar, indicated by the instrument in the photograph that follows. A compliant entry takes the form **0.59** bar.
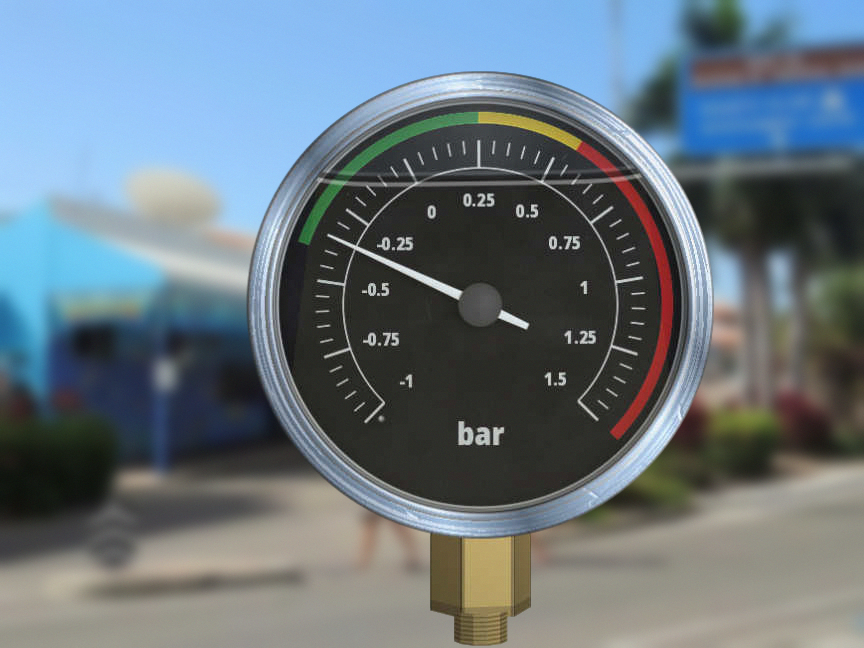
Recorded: **-0.35** bar
